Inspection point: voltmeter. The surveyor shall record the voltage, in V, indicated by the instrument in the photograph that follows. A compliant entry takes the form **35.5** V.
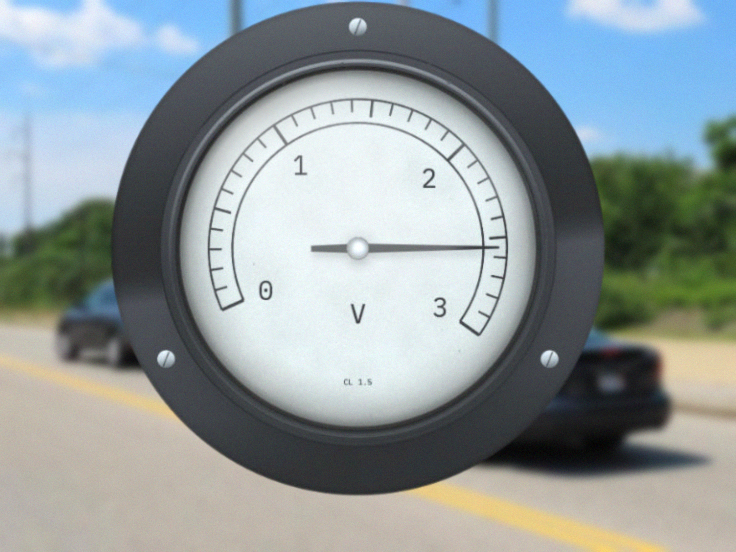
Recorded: **2.55** V
